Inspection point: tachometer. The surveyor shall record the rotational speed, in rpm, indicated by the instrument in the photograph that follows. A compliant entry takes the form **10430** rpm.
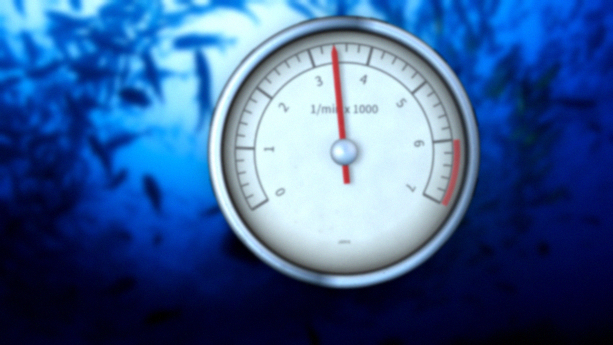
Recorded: **3400** rpm
